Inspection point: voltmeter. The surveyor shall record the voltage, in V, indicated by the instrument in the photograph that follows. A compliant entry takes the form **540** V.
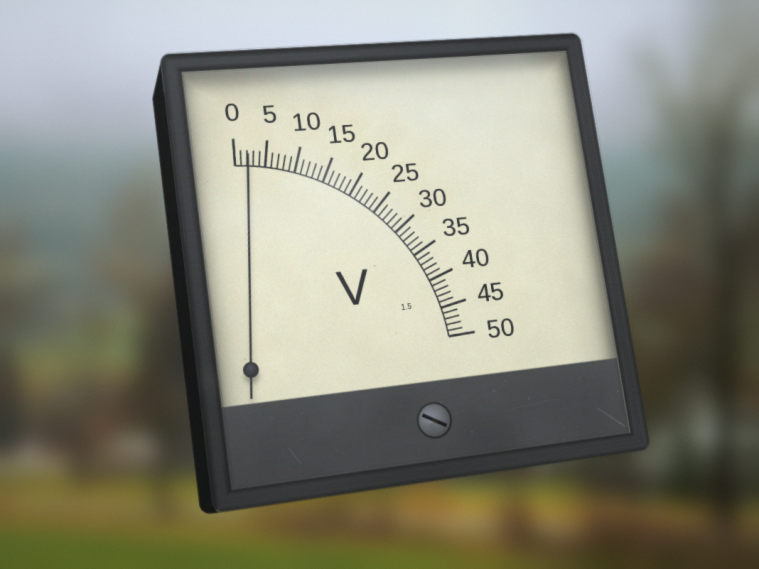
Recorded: **2** V
